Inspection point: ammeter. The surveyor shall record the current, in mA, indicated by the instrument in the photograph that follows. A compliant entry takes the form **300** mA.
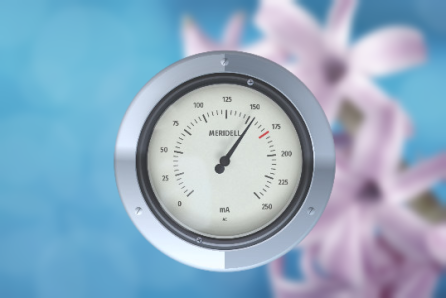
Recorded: **155** mA
